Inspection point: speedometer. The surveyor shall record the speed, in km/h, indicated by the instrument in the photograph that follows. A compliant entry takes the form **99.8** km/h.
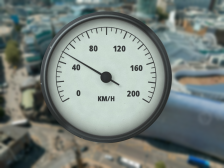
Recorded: **50** km/h
